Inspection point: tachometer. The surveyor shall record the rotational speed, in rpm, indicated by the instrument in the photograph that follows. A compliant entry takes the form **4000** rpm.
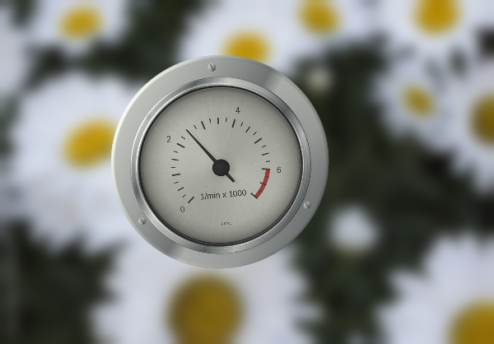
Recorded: **2500** rpm
